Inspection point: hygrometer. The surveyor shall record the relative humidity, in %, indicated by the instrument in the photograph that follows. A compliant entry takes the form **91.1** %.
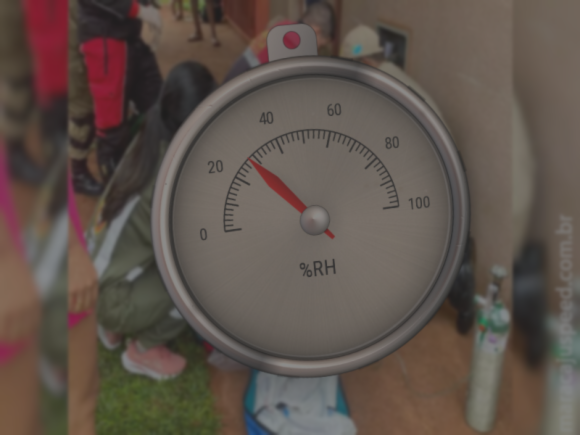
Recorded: **28** %
